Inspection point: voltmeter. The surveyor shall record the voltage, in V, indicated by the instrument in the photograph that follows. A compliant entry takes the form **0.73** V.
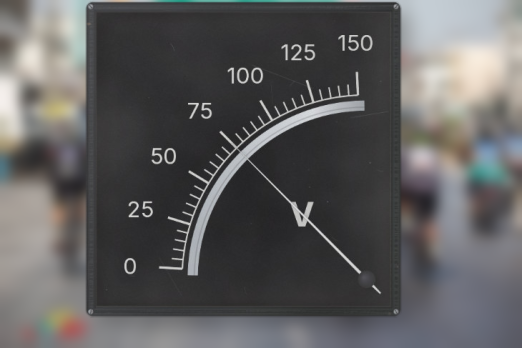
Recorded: **75** V
